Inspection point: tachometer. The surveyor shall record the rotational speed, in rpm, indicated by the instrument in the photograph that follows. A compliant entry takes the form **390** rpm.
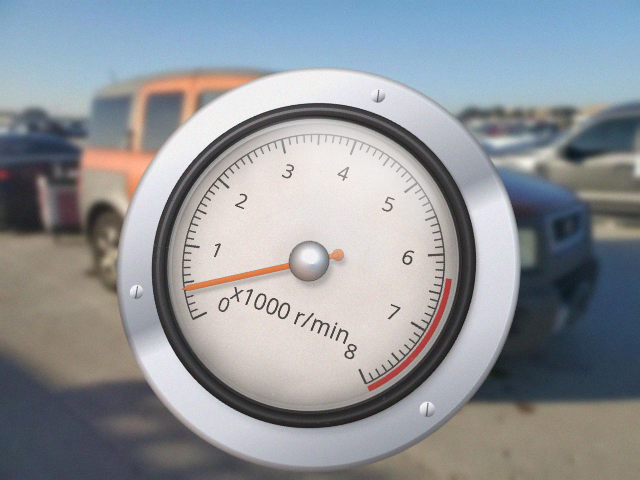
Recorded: **400** rpm
